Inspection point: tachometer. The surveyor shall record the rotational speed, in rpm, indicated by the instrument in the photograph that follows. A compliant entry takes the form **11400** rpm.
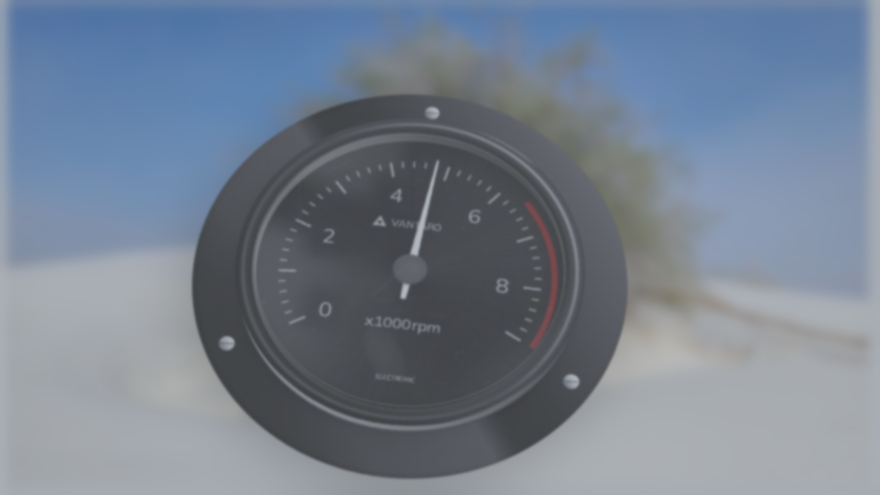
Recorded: **4800** rpm
